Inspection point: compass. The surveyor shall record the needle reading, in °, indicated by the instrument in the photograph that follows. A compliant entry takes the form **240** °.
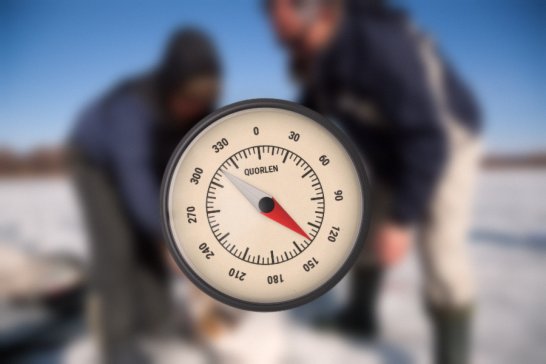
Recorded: **135** °
